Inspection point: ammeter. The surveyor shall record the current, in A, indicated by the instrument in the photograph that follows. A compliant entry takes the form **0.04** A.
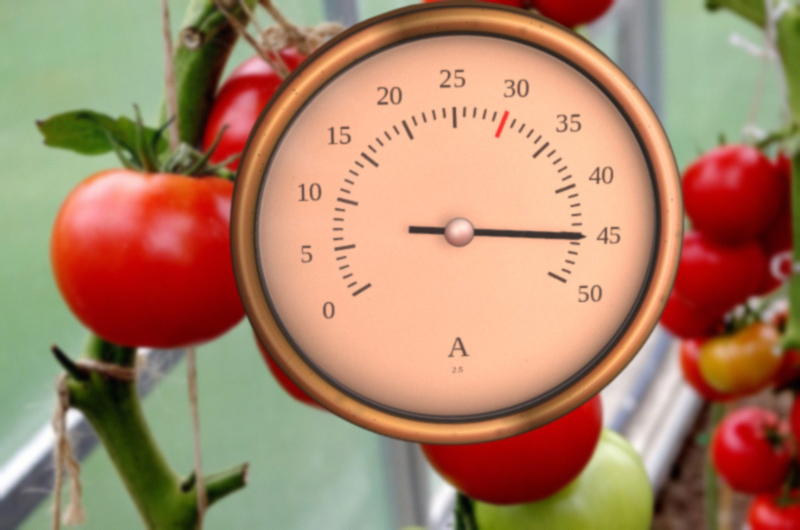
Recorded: **45** A
